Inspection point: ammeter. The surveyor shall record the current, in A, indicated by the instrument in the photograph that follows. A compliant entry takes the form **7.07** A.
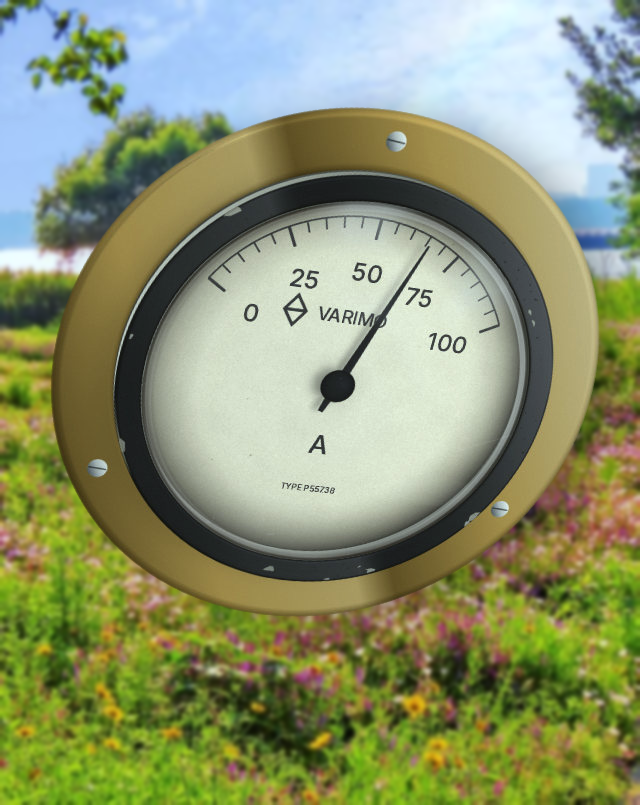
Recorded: **65** A
